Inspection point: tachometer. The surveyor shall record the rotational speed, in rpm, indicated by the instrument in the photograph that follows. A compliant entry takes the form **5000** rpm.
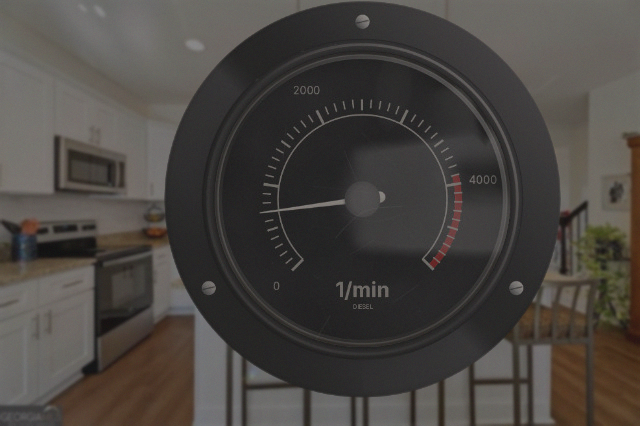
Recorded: **700** rpm
